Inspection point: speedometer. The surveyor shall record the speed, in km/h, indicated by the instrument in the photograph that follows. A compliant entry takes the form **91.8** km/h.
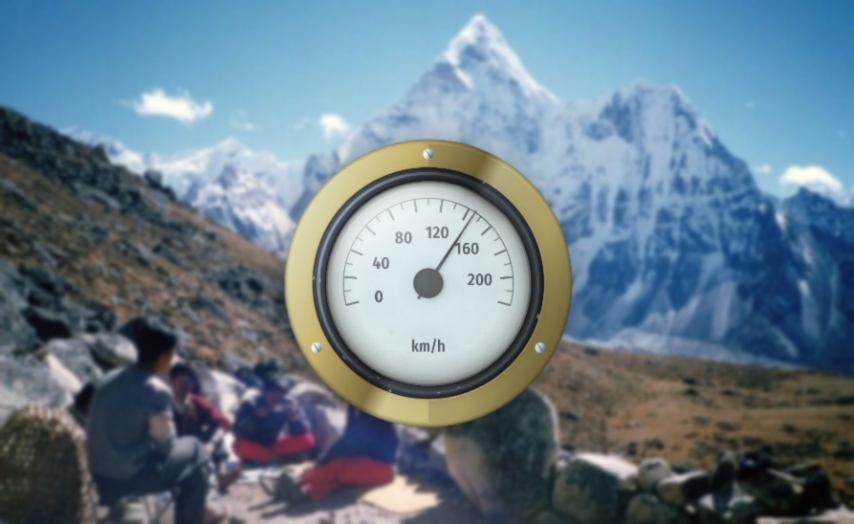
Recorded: **145** km/h
